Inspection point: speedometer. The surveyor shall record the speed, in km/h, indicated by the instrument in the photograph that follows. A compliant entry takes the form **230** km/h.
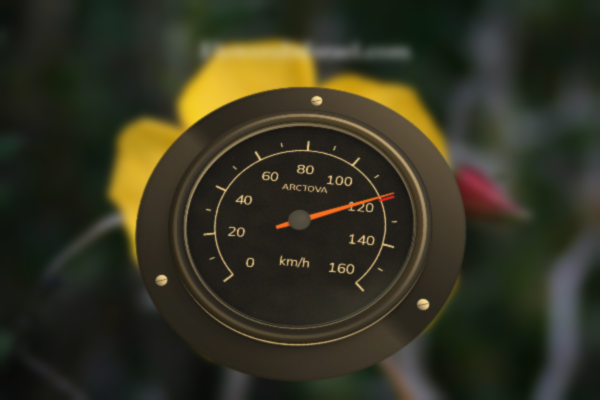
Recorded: **120** km/h
